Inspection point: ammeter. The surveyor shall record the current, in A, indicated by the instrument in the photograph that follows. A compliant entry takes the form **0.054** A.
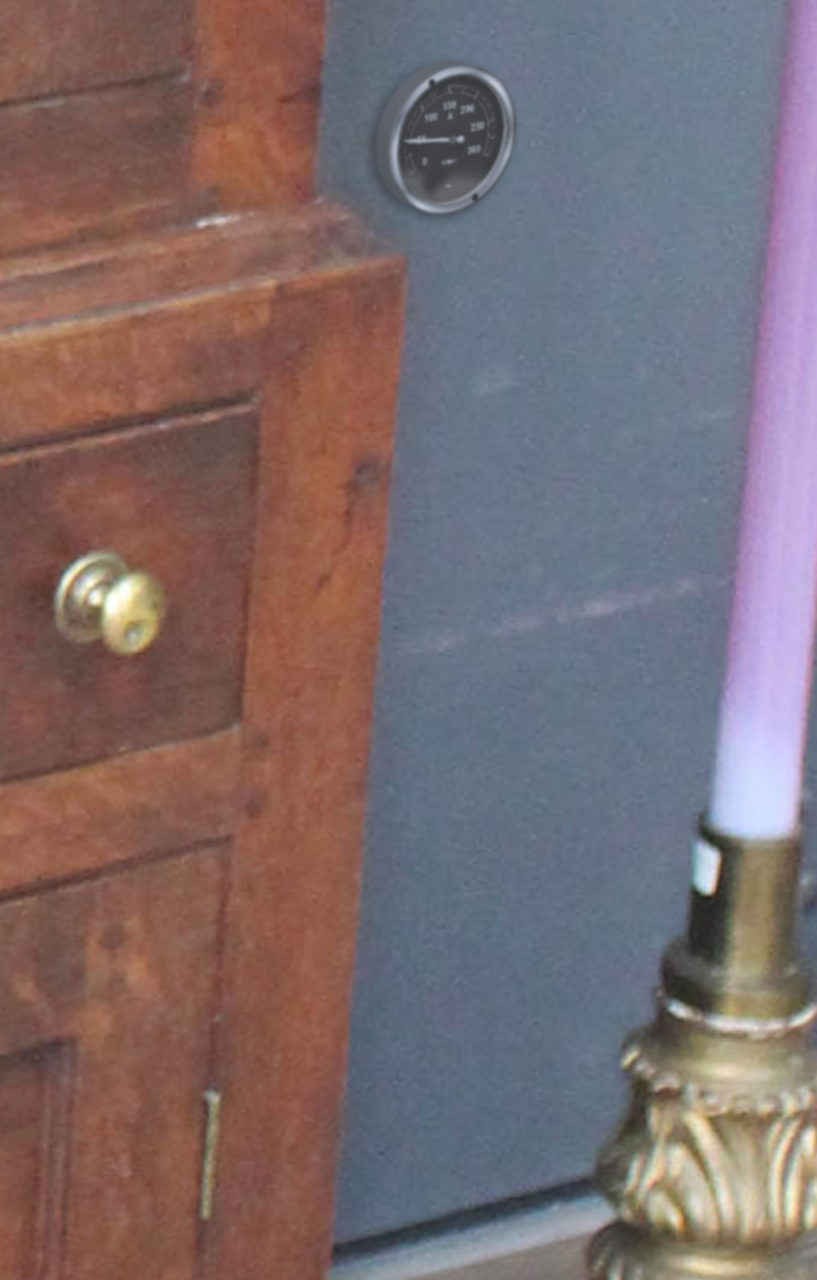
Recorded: **50** A
